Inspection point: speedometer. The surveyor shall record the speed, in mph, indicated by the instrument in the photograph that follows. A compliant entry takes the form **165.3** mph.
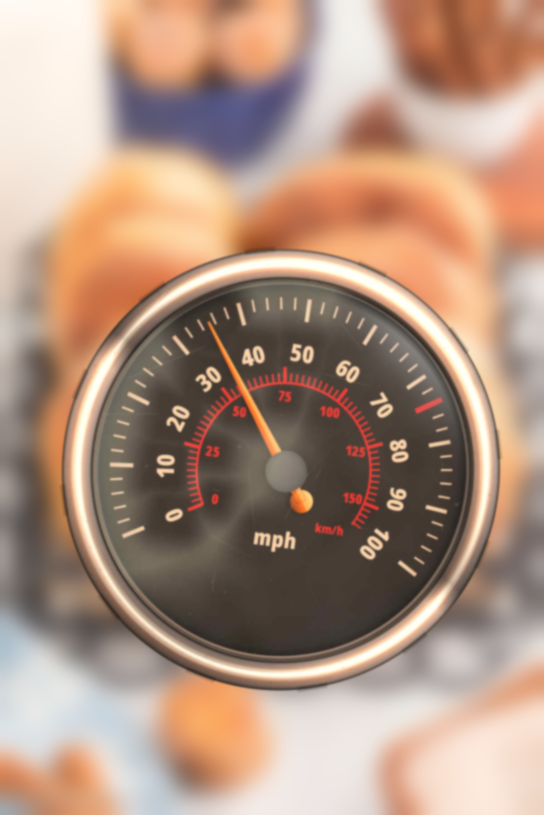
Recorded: **35** mph
